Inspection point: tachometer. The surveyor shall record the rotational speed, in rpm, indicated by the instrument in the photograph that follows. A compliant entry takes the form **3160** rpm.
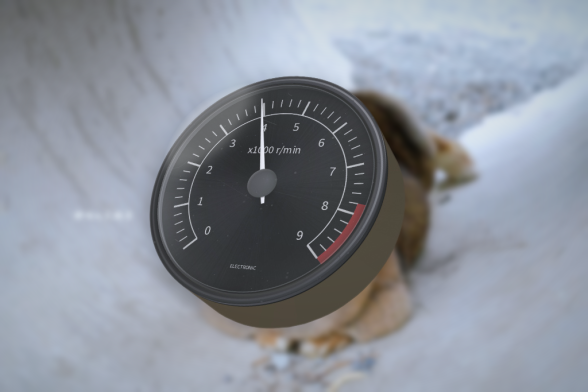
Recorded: **4000** rpm
